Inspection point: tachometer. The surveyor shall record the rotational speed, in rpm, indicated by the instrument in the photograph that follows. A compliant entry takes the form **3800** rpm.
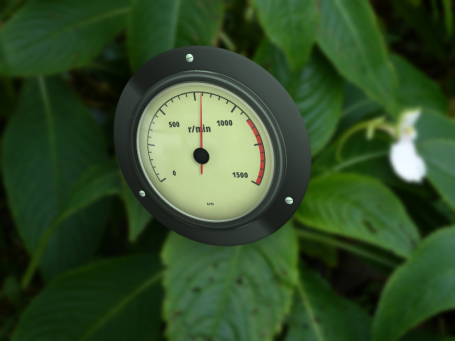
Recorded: **800** rpm
